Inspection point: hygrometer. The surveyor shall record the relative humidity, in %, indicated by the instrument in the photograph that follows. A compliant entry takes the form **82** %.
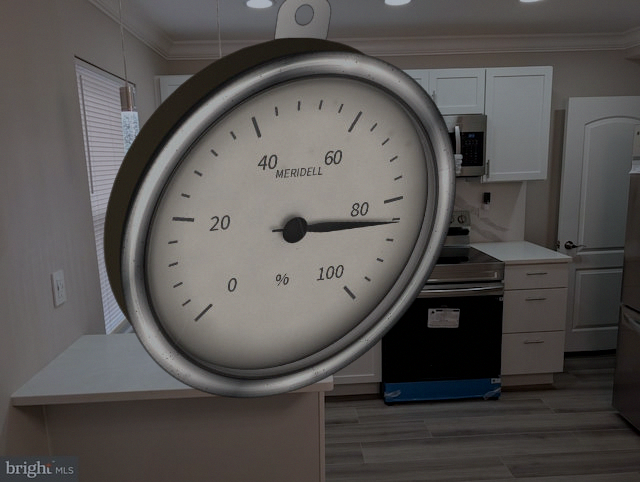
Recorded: **84** %
